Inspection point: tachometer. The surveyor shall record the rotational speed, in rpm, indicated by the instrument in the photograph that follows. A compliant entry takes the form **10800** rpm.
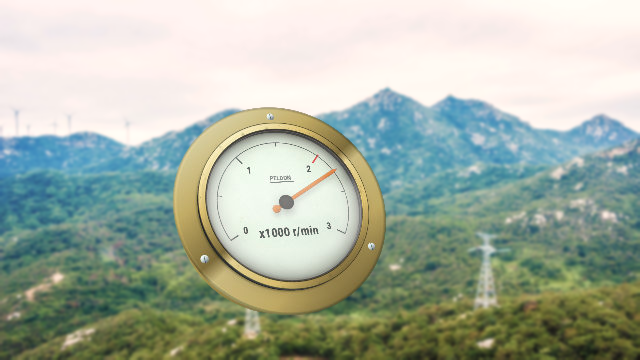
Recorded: **2250** rpm
